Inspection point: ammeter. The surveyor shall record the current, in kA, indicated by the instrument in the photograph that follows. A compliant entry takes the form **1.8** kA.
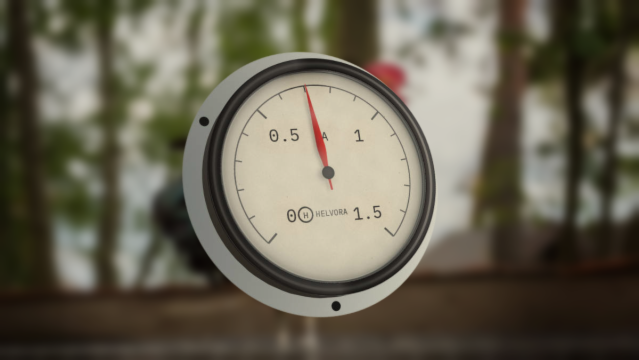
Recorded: **0.7** kA
